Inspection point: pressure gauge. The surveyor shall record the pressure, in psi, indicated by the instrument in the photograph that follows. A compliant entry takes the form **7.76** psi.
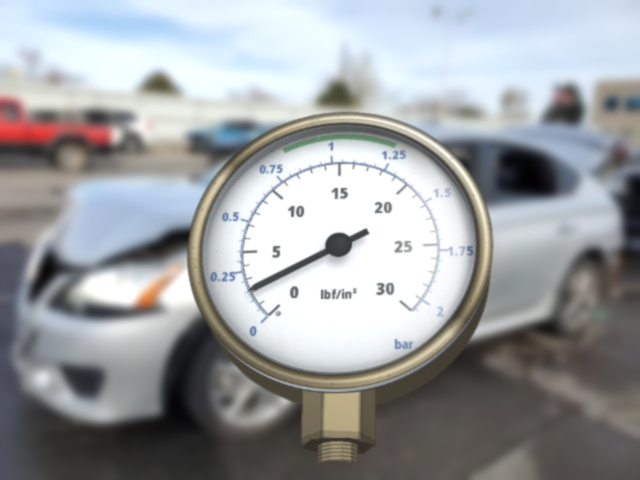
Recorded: **2** psi
